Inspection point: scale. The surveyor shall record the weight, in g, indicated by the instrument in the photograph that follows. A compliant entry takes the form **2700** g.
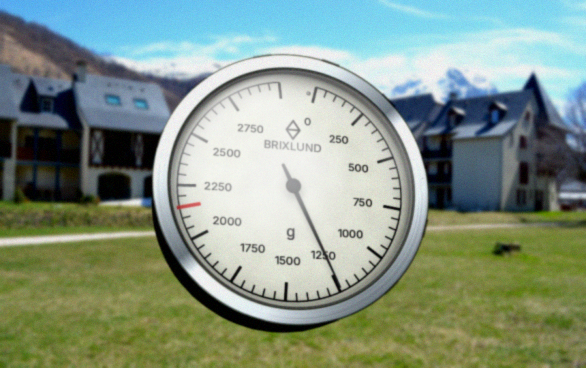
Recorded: **1250** g
